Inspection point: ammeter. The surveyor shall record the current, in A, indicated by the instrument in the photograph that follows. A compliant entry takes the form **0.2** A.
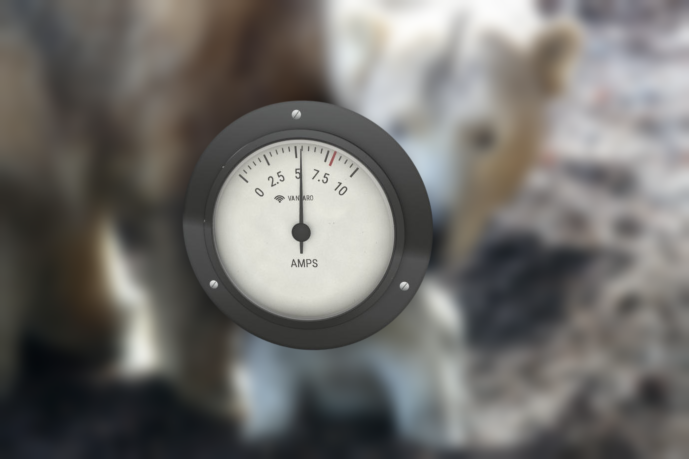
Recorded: **5.5** A
